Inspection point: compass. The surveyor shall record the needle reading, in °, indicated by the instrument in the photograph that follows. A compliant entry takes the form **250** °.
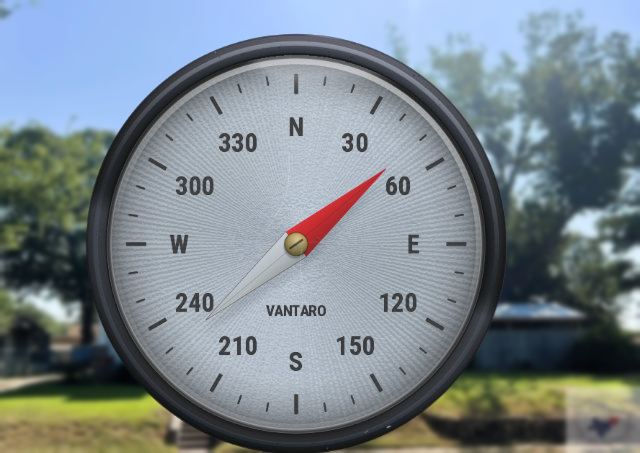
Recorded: **50** °
